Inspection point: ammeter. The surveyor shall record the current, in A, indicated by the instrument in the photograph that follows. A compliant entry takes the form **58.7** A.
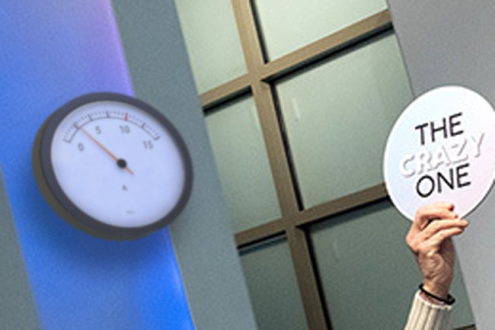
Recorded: **2.5** A
